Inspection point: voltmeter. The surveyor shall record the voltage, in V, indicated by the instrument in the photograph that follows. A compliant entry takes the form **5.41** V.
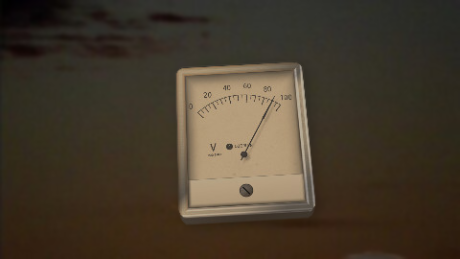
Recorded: **90** V
